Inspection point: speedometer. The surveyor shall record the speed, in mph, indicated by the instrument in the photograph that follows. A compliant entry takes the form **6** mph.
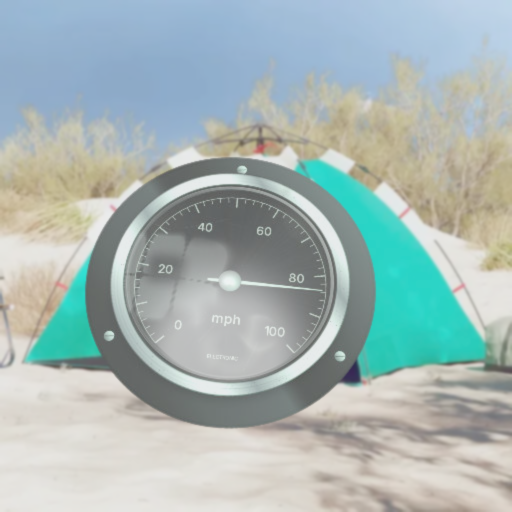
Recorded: **84** mph
